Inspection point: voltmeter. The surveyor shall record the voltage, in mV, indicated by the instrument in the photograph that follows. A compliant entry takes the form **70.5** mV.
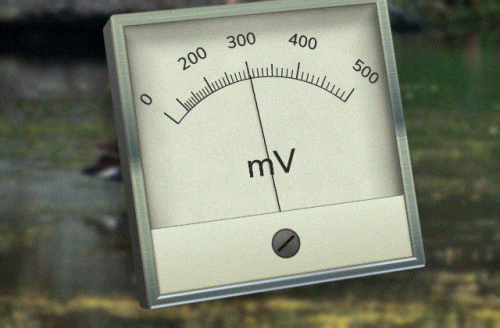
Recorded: **300** mV
